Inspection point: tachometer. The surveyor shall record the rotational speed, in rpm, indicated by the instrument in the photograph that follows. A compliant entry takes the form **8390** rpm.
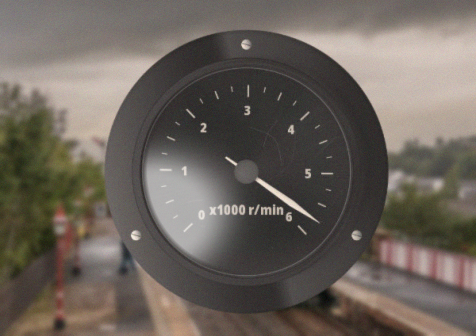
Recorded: **5750** rpm
